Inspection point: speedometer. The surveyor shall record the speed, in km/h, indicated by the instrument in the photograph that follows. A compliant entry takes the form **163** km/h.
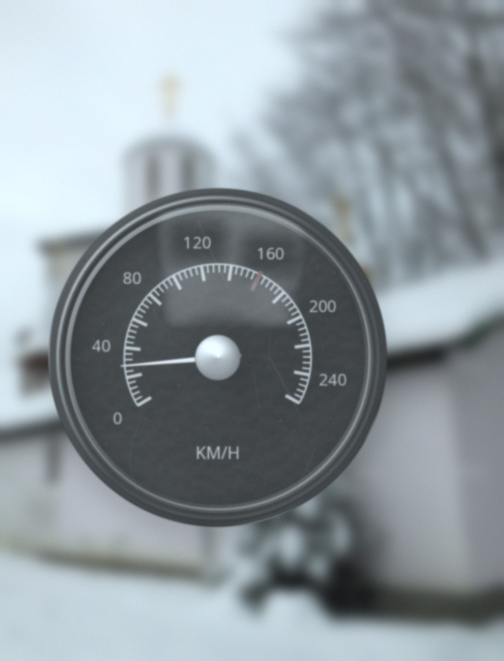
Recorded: **28** km/h
